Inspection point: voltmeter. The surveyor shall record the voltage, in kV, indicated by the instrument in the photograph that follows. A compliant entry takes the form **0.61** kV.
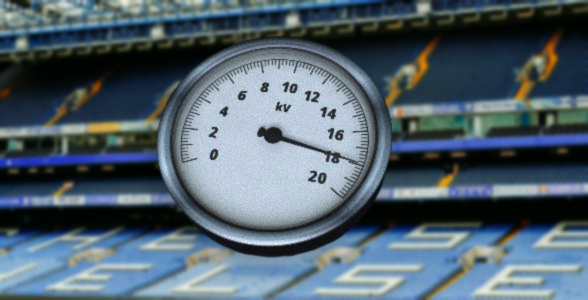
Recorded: **18** kV
